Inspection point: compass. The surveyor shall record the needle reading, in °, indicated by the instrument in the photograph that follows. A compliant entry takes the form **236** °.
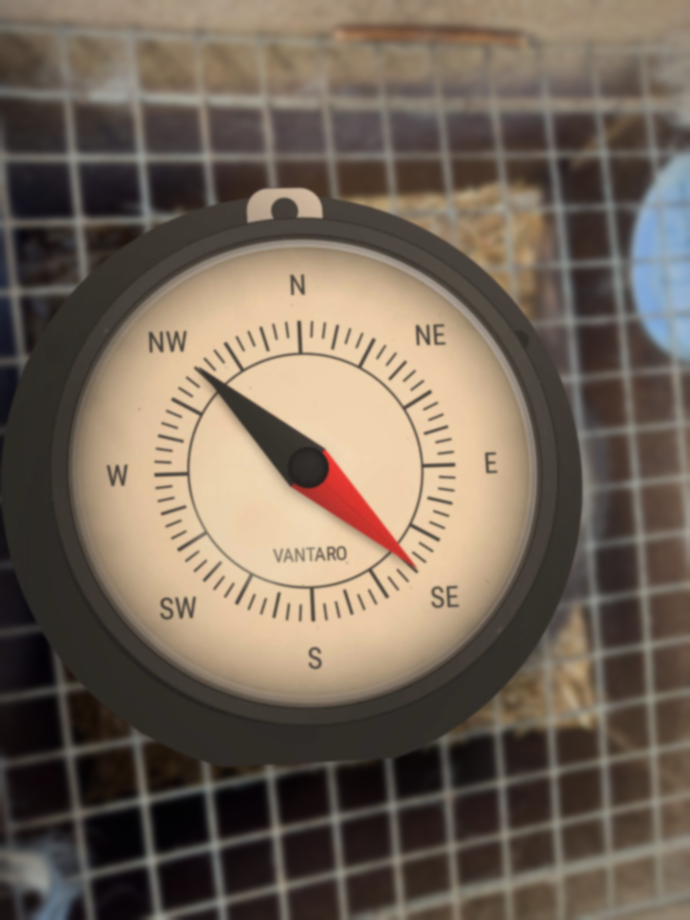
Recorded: **135** °
